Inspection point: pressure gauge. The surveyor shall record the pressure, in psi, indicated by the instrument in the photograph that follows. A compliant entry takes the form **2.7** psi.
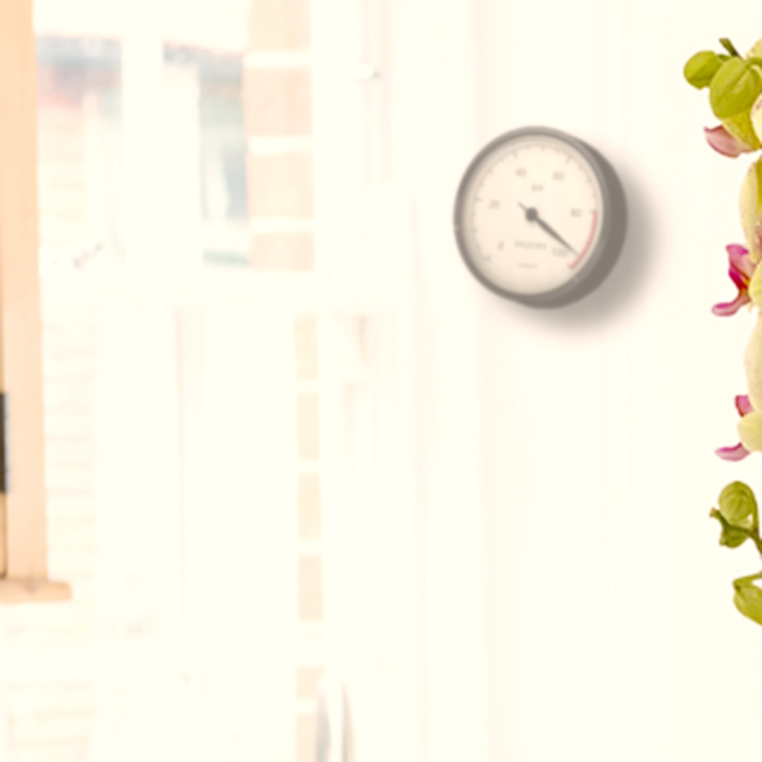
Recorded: **95** psi
